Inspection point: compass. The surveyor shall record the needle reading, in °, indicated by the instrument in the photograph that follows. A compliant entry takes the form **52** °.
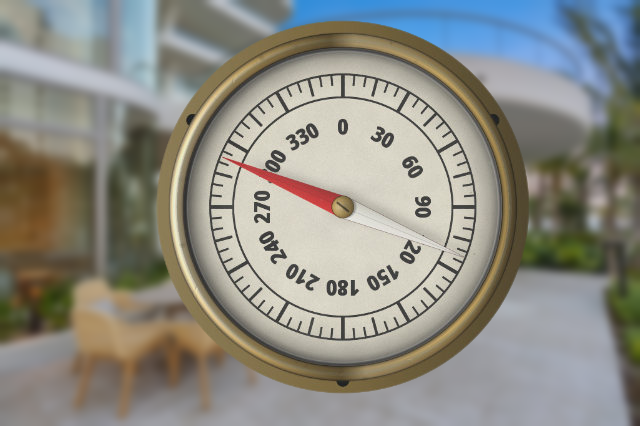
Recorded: **292.5** °
